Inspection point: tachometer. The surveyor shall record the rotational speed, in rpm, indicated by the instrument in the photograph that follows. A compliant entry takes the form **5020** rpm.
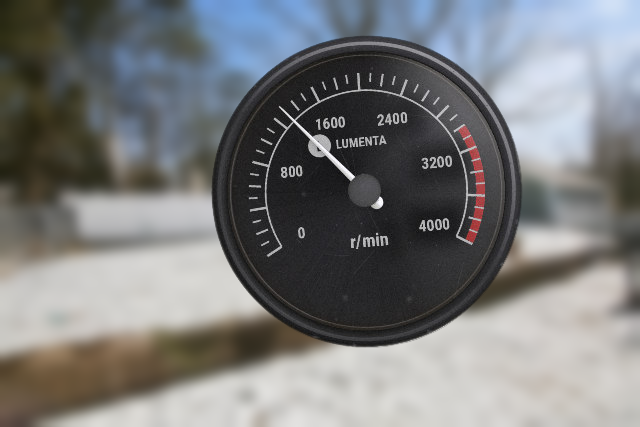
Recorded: **1300** rpm
